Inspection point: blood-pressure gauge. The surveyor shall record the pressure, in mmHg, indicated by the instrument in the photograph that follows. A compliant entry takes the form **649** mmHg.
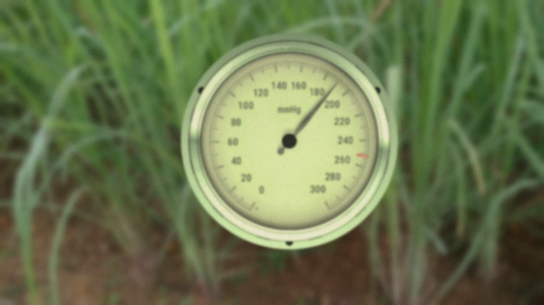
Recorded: **190** mmHg
